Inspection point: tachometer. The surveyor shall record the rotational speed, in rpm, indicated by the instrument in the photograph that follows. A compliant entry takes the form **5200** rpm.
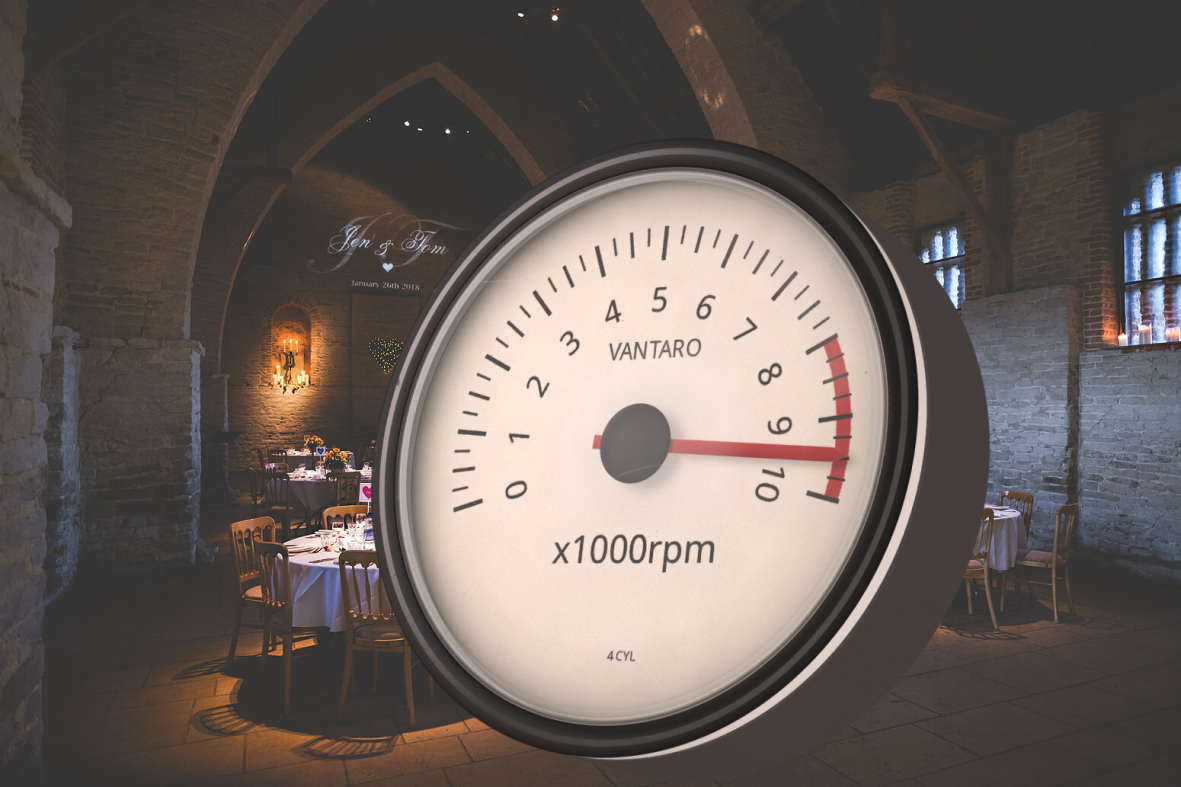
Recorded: **9500** rpm
